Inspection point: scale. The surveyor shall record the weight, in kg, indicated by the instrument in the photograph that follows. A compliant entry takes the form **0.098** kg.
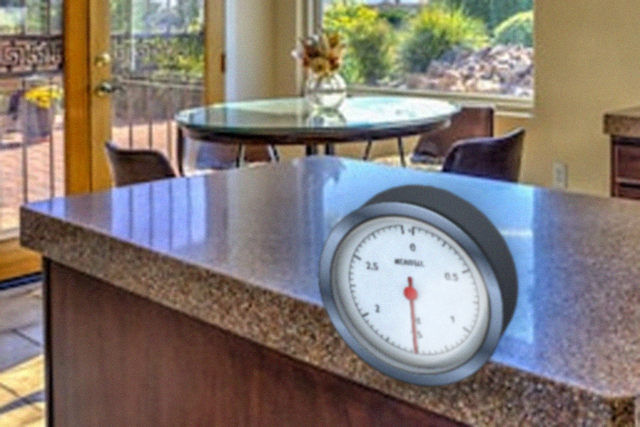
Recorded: **1.5** kg
